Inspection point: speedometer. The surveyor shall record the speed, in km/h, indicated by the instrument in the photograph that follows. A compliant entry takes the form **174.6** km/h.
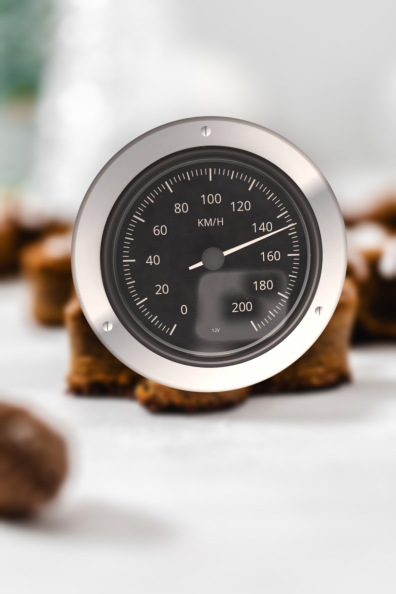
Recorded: **146** km/h
